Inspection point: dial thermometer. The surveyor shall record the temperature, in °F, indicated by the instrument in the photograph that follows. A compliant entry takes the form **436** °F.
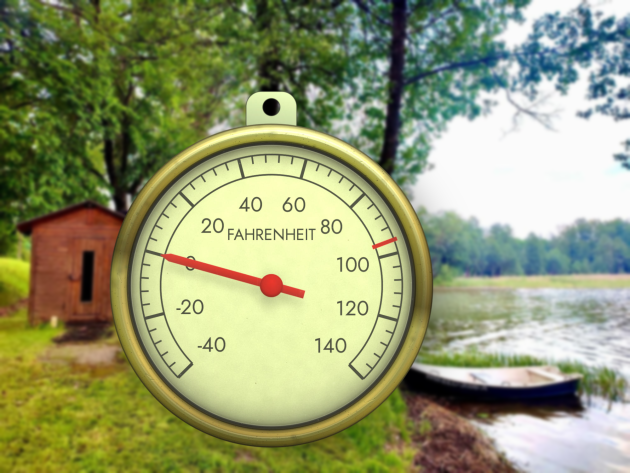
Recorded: **0** °F
